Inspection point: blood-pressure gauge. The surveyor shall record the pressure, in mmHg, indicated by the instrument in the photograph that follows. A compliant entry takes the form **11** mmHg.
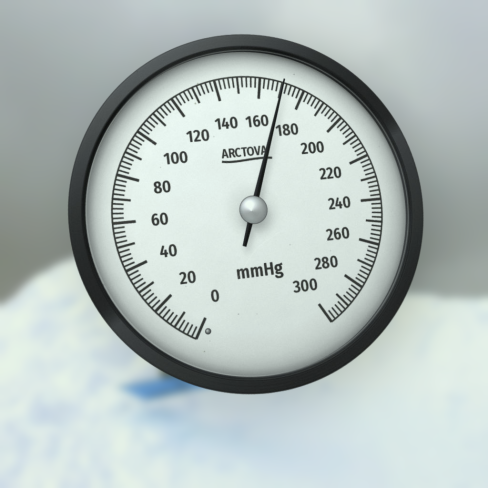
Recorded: **170** mmHg
